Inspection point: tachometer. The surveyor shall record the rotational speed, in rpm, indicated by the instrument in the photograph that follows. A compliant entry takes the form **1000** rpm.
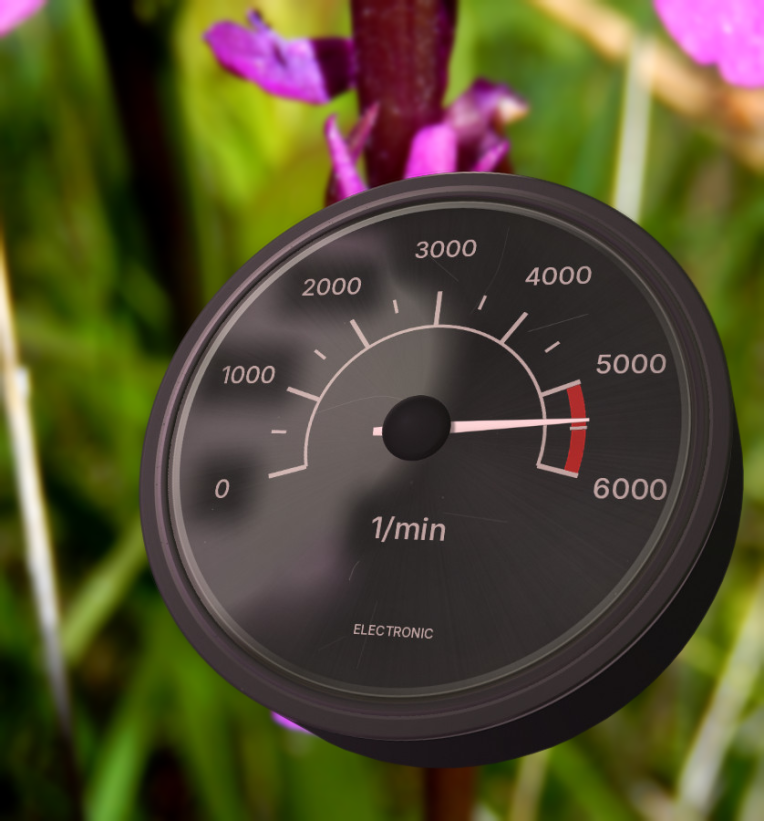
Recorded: **5500** rpm
